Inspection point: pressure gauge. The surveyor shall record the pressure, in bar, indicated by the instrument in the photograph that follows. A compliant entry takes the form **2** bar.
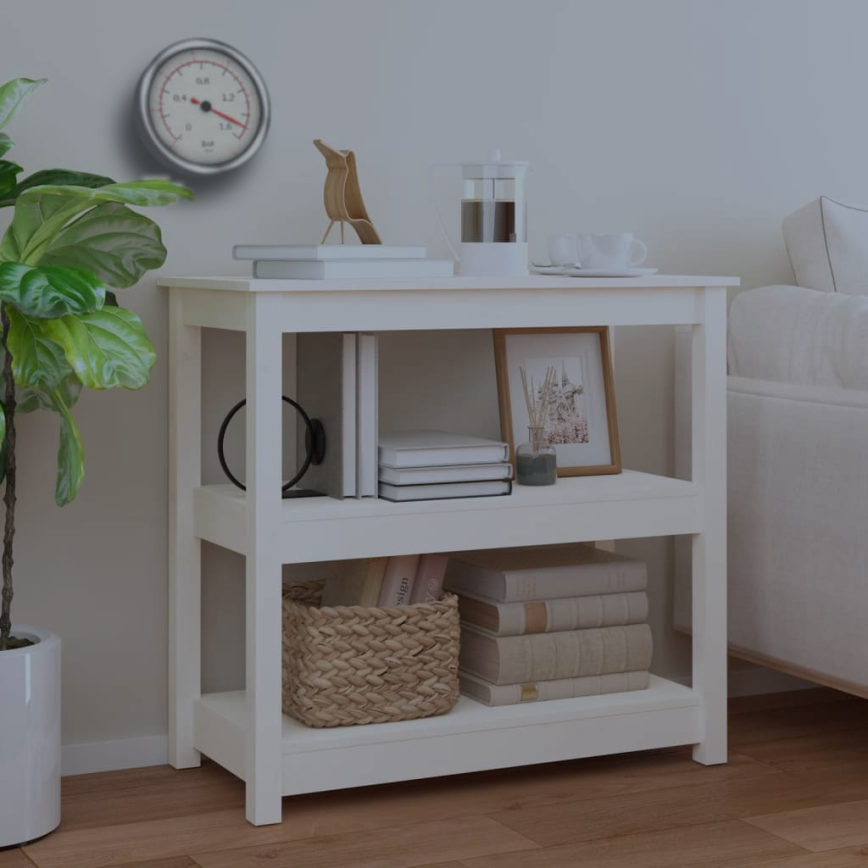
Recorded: **1.5** bar
